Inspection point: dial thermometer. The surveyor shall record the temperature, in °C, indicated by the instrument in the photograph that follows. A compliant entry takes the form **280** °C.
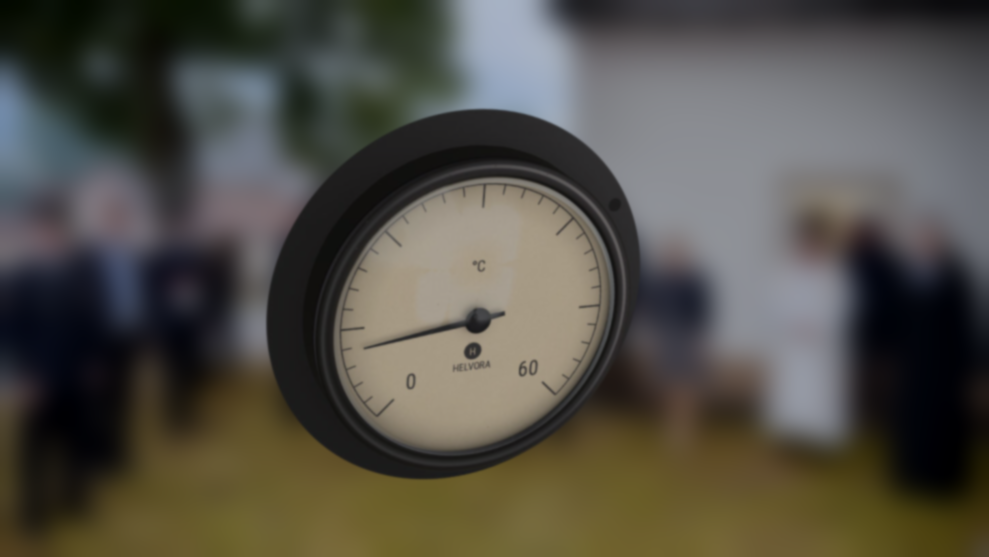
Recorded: **8** °C
